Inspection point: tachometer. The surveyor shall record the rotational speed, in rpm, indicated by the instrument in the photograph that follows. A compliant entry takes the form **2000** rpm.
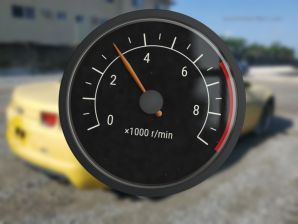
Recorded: **3000** rpm
